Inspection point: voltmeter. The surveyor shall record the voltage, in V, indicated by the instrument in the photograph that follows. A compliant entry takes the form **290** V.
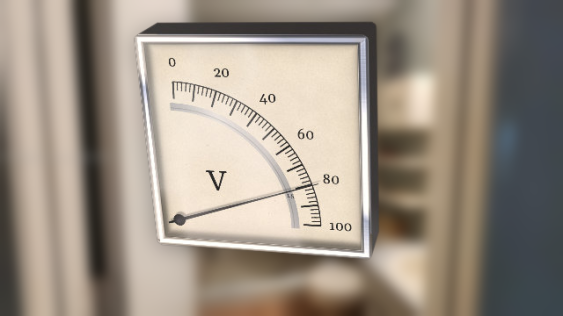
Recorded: **80** V
